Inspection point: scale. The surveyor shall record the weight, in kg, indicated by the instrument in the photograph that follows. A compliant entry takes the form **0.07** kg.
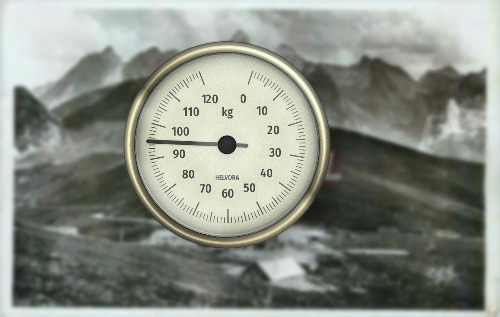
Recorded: **95** kg
